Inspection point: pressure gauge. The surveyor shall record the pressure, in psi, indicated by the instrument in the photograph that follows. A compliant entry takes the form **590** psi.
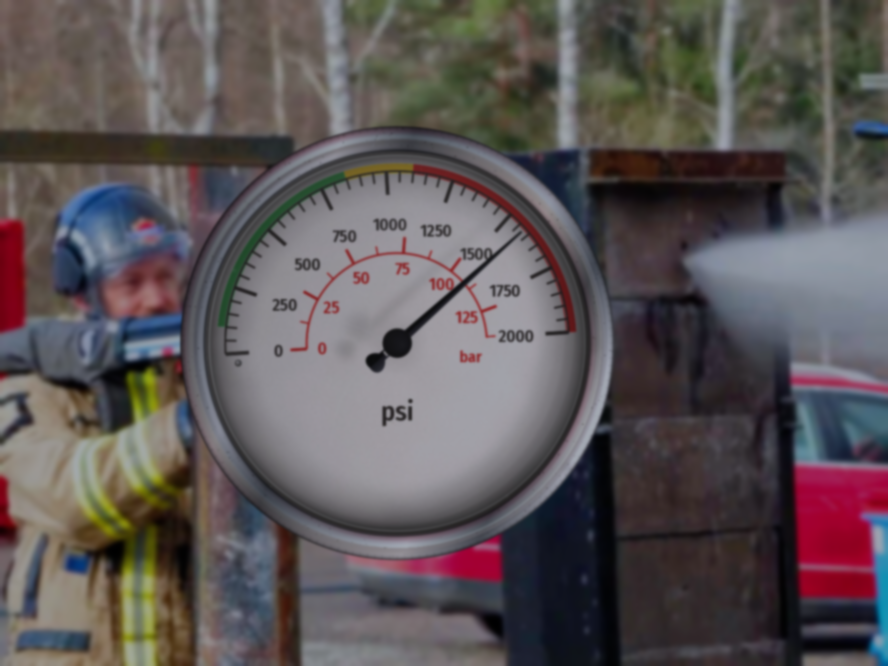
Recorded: **1575** psi
